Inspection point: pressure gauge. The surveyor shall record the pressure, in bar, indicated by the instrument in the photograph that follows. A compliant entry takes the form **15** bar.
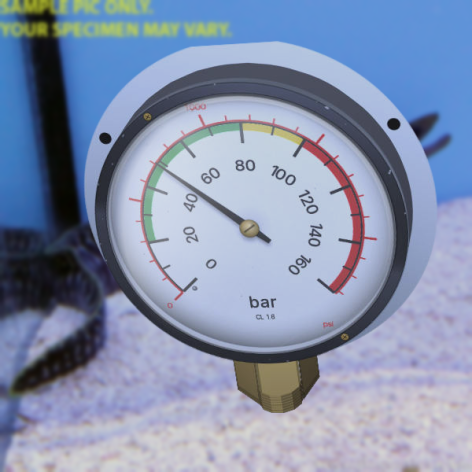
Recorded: **50** bar
